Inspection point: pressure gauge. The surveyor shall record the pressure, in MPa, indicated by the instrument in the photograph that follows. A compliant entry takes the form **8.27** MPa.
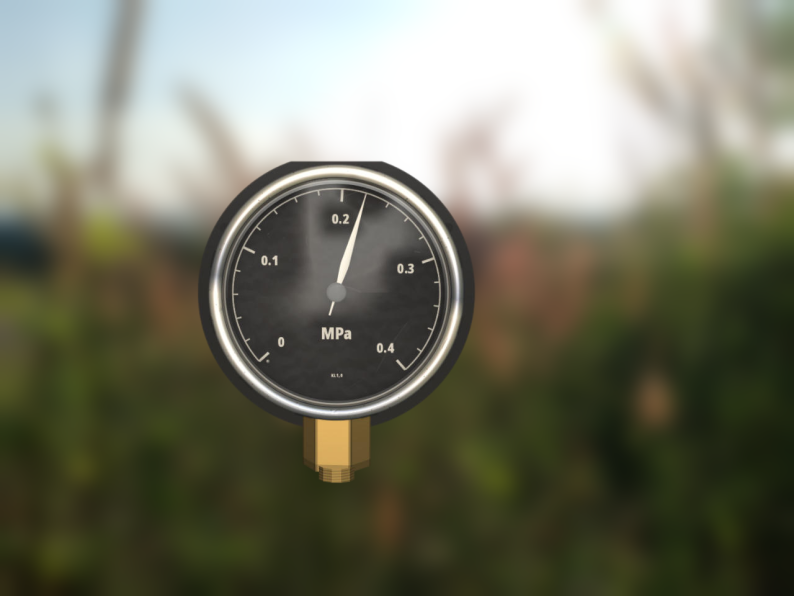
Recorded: **0.22** MPa
